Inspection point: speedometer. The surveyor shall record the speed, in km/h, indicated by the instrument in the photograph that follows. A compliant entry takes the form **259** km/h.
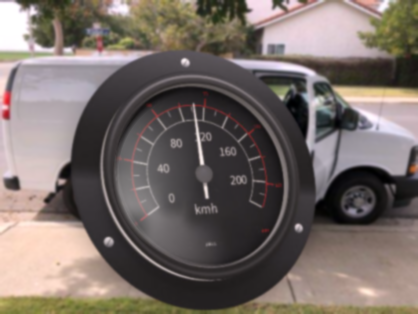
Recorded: **110** km/h
